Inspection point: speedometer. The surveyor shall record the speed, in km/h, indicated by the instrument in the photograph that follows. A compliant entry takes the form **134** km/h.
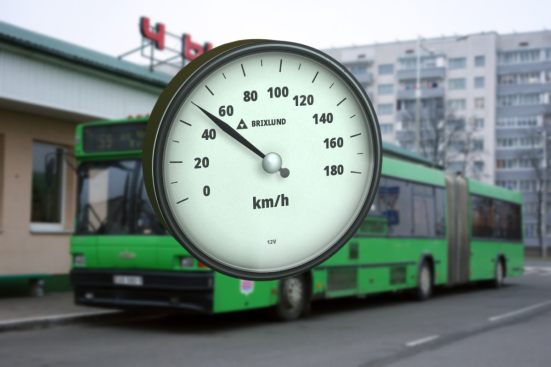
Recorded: **50** km/h
